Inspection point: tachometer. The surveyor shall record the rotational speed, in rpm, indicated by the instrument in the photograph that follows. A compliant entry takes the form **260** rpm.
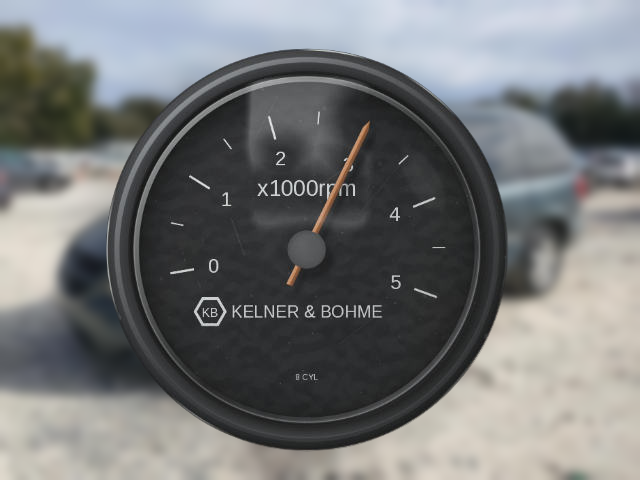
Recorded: **3000** rpm
